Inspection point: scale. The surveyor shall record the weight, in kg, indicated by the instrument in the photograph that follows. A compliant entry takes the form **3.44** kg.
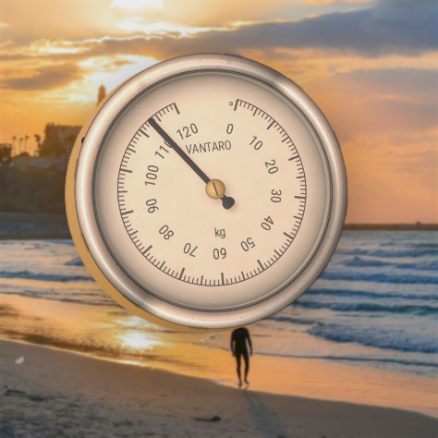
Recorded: **113** kg
